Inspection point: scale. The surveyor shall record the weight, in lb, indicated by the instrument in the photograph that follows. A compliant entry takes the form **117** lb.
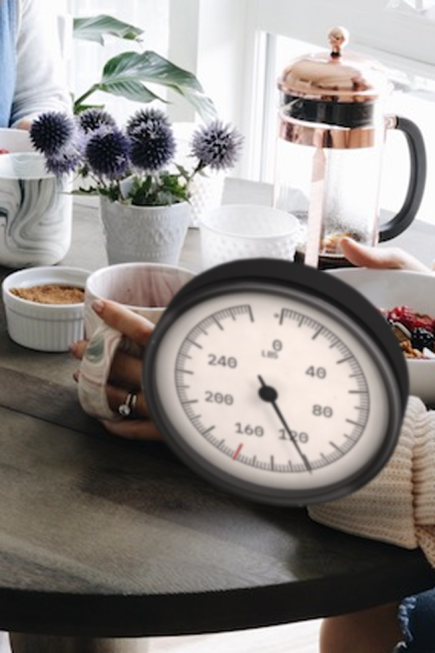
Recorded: **120** lb
